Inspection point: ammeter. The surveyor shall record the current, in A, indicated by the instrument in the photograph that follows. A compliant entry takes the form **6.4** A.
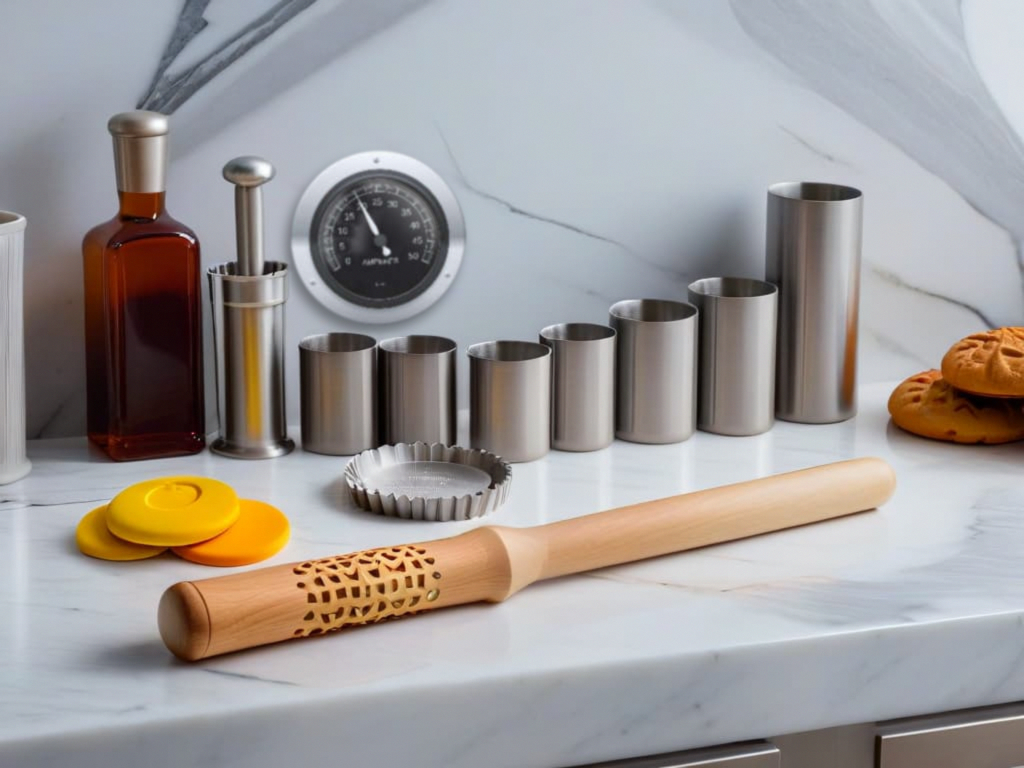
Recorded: **20** A
